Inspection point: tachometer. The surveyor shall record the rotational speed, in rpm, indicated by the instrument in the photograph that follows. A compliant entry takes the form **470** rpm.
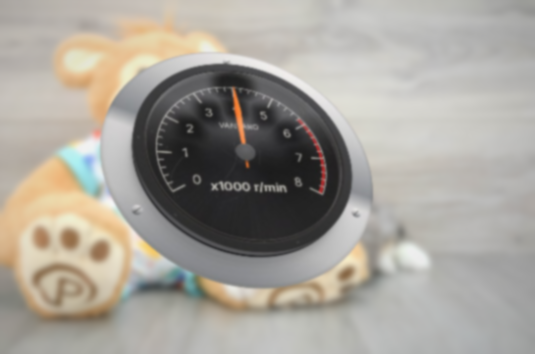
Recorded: **4000** rpm
